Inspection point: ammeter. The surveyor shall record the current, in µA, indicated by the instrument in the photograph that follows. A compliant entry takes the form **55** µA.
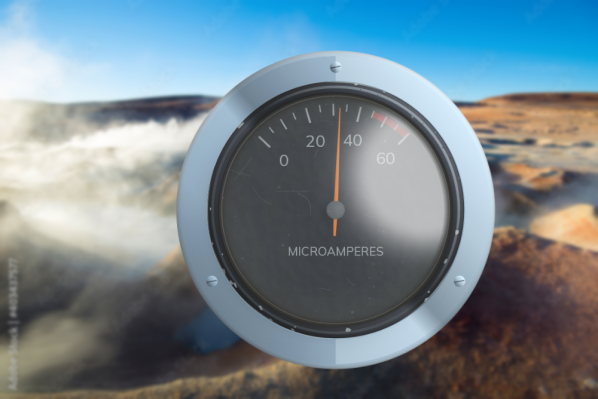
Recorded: **32.5** µA
